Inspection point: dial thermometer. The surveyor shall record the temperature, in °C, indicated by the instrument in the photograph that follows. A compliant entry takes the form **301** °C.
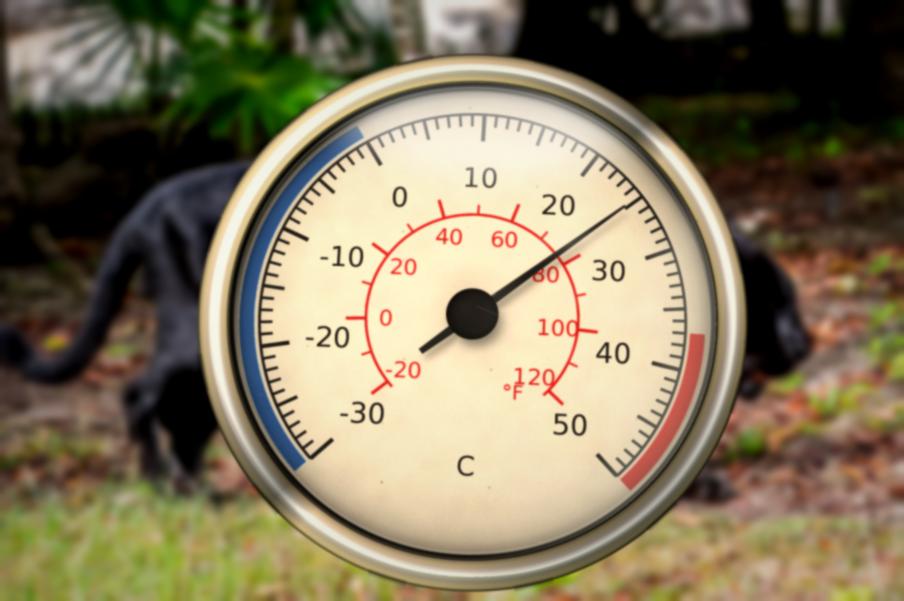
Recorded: **25** °C
